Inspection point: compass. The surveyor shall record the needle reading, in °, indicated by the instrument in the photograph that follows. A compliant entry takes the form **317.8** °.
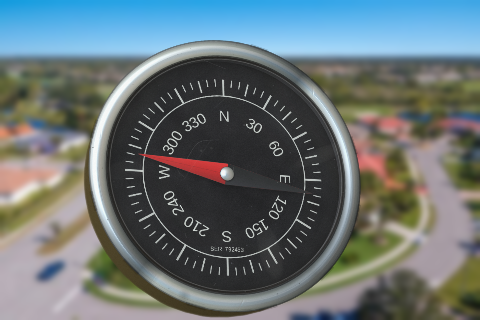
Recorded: **280** °
